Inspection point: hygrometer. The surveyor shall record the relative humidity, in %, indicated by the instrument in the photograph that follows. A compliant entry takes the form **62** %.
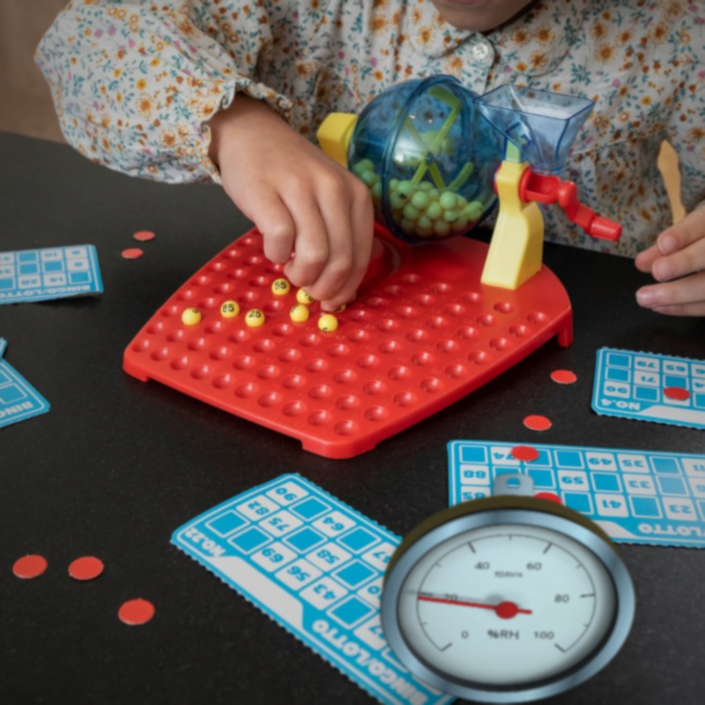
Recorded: **20** %
